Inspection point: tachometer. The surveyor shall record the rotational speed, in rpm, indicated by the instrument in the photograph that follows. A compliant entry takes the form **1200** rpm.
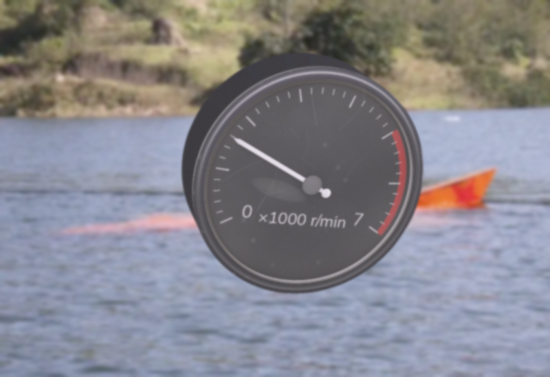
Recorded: **1600** rpm
